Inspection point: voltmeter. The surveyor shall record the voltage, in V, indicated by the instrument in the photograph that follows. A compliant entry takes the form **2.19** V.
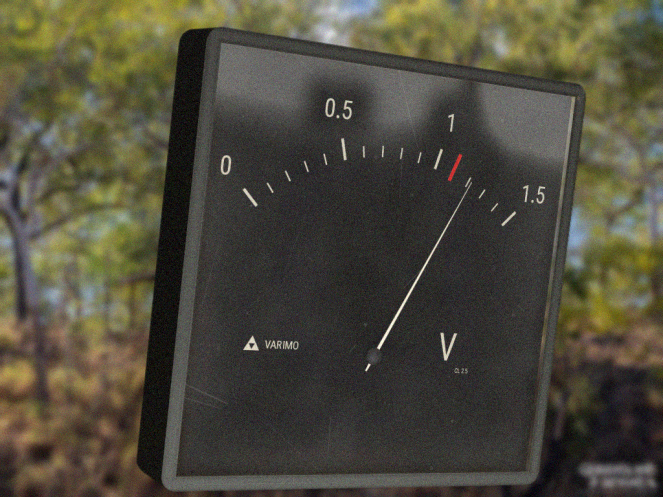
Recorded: **1.2** V
